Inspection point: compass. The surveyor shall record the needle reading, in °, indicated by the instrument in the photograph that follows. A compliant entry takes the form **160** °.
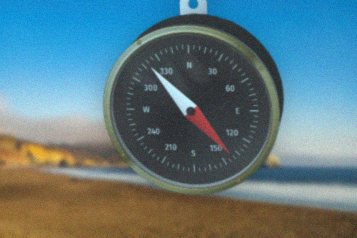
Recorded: **140** °
